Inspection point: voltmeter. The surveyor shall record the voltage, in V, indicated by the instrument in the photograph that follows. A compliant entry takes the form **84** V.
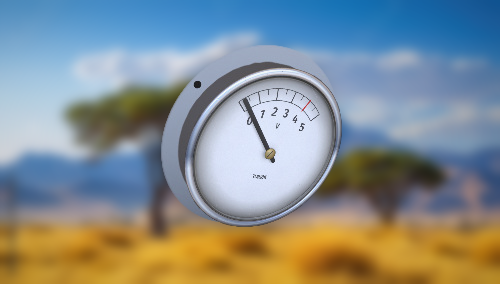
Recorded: **0.25** V
